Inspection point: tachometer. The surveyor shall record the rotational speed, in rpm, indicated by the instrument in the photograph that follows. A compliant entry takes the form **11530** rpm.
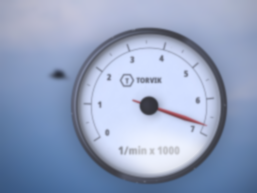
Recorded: **6750** rpm
